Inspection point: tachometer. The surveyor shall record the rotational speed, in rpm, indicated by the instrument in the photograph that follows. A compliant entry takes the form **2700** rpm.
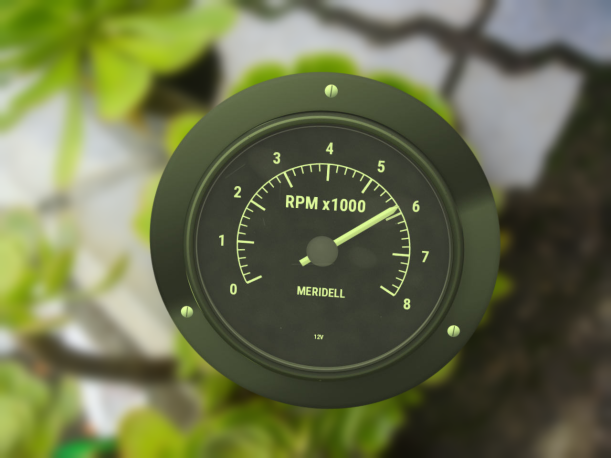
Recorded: **5800** rpm
